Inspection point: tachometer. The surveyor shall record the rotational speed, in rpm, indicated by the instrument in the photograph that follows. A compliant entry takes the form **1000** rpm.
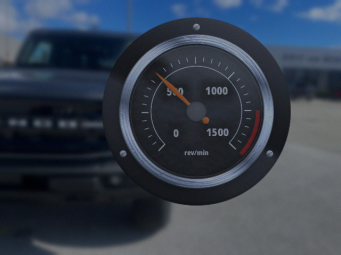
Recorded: **500** rpm
